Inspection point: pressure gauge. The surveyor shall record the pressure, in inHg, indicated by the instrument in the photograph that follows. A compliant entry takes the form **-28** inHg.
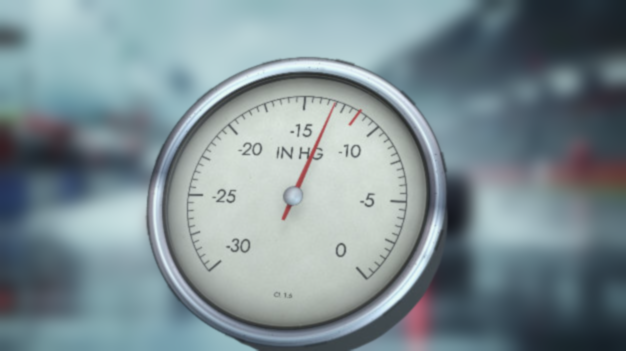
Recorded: **-13** inHg
